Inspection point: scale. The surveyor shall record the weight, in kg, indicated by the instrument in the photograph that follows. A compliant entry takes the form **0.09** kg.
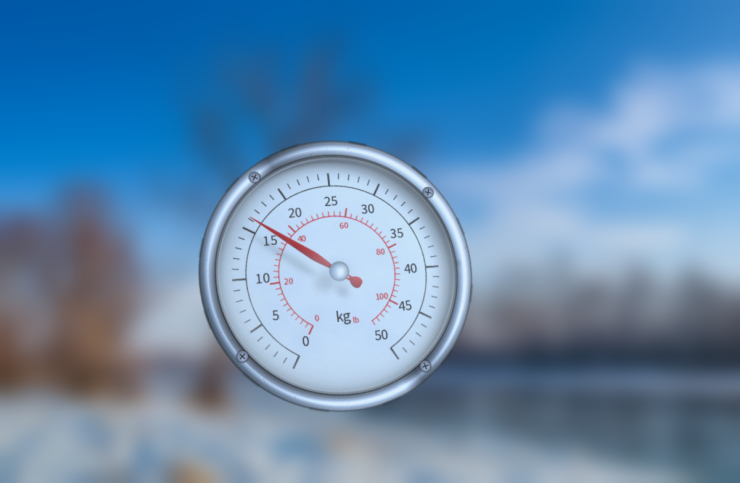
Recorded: **16** kg
